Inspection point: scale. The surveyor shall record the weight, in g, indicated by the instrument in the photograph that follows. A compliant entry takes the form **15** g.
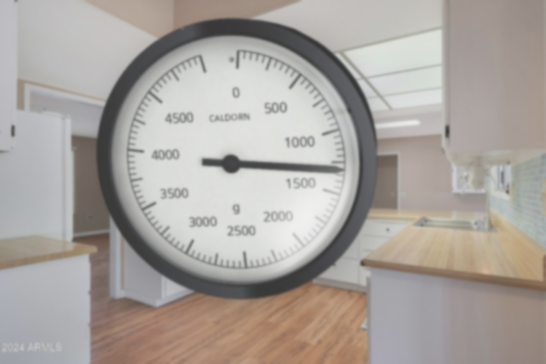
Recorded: **1300** g
